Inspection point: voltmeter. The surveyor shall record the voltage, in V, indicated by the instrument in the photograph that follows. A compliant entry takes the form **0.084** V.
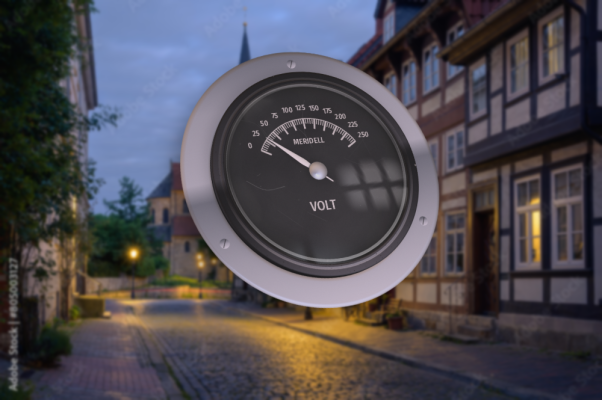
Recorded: **25** V
